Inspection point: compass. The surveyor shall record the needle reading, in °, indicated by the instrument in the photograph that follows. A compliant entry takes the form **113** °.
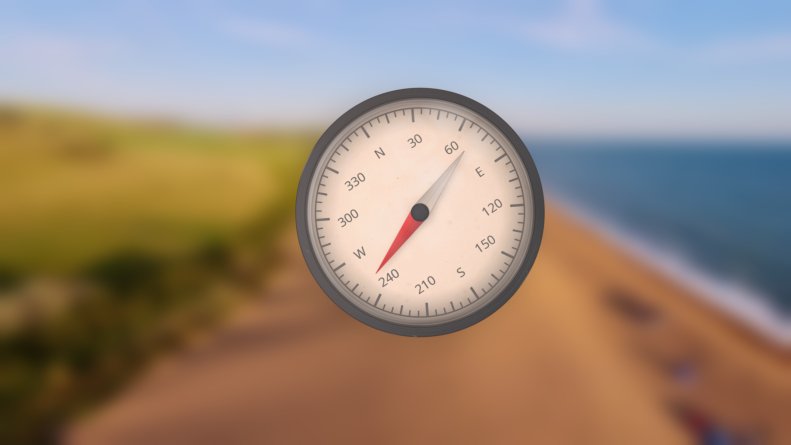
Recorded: **250** °
